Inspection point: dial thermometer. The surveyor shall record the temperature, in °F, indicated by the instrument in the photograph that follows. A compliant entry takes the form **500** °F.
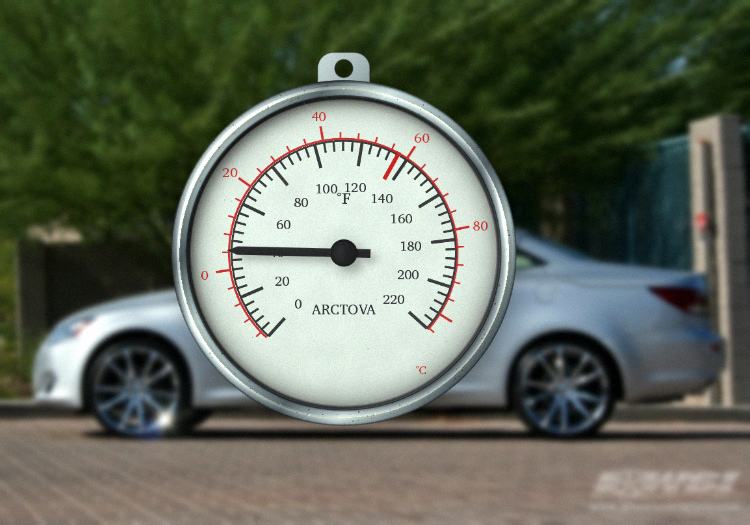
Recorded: **40** °F
